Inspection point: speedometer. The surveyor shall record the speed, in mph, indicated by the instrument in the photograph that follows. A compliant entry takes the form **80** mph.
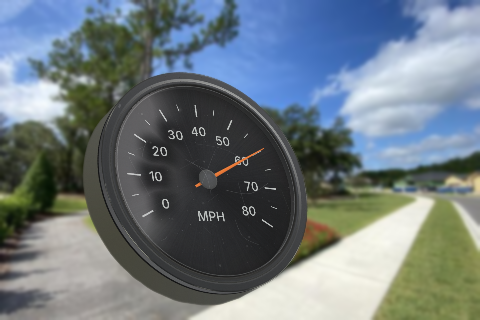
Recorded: **60** mph
